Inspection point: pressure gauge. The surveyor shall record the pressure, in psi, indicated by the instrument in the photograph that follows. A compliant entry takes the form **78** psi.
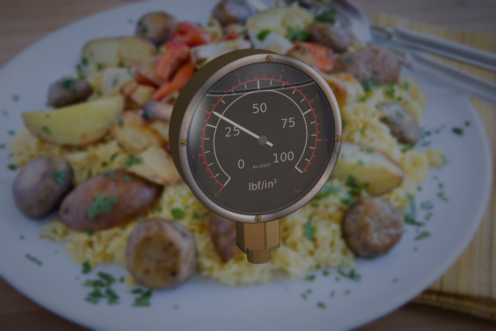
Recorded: **30** psi
